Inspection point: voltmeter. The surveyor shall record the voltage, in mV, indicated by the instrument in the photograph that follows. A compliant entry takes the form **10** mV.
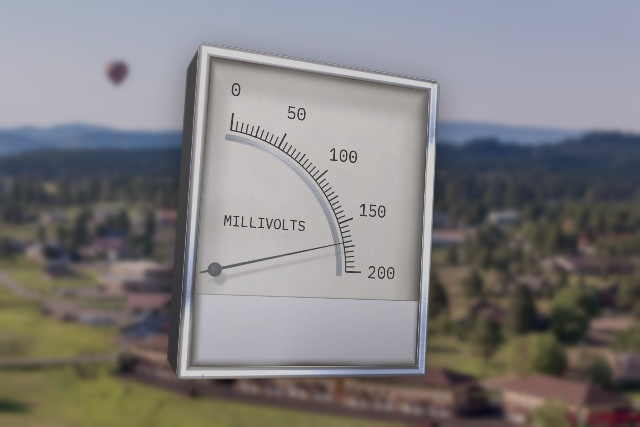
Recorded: **170** mV
